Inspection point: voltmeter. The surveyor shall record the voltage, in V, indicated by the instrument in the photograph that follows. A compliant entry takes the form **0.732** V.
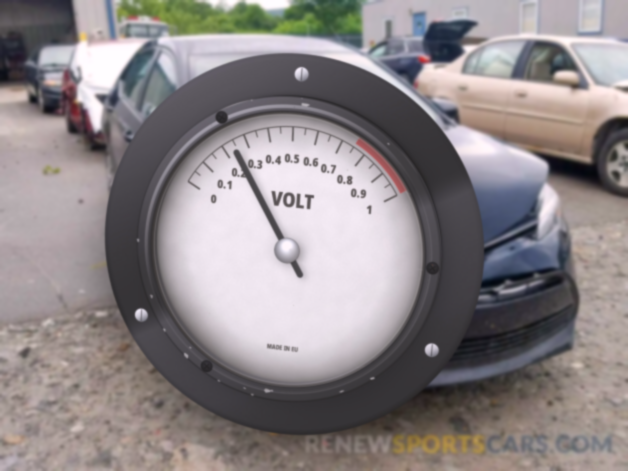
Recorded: **0.25** V
